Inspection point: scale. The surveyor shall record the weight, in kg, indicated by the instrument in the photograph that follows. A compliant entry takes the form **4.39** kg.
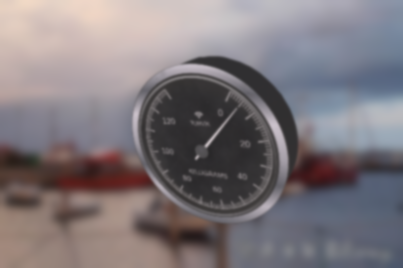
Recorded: **5** kg
